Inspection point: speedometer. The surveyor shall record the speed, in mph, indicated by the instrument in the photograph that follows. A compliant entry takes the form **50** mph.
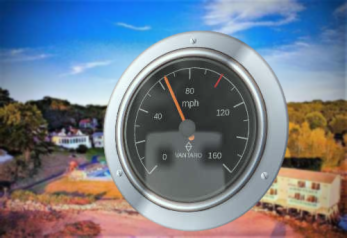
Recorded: **65** mph
